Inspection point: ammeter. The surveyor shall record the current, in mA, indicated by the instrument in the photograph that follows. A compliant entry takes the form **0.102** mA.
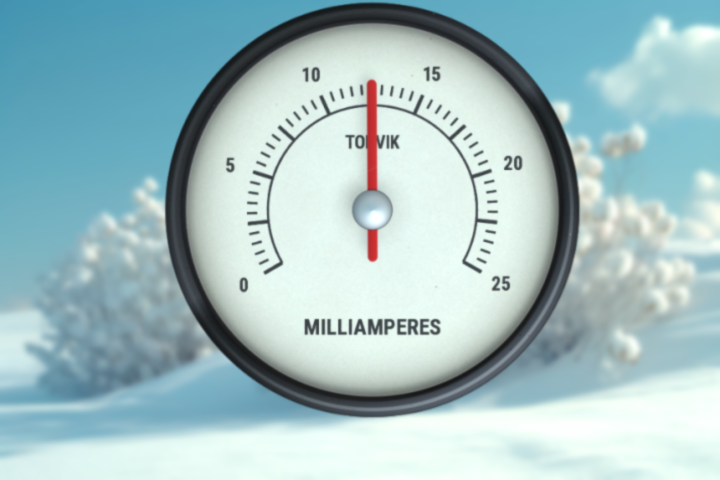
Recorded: **12.5** mA
